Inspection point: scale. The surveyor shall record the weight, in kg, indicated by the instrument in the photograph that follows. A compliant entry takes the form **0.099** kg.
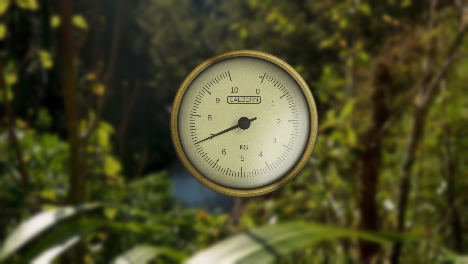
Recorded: **7** kg
